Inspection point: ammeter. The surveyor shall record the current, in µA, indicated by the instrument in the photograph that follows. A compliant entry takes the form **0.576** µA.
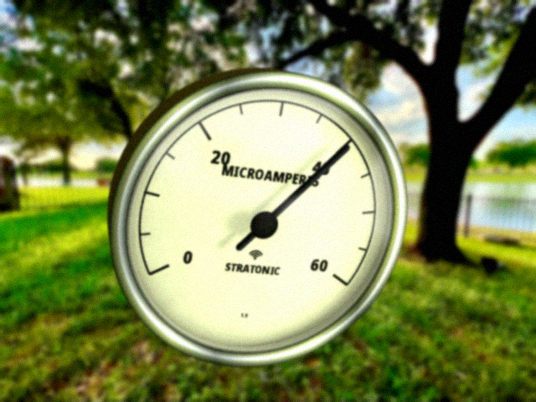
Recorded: **40** µA
